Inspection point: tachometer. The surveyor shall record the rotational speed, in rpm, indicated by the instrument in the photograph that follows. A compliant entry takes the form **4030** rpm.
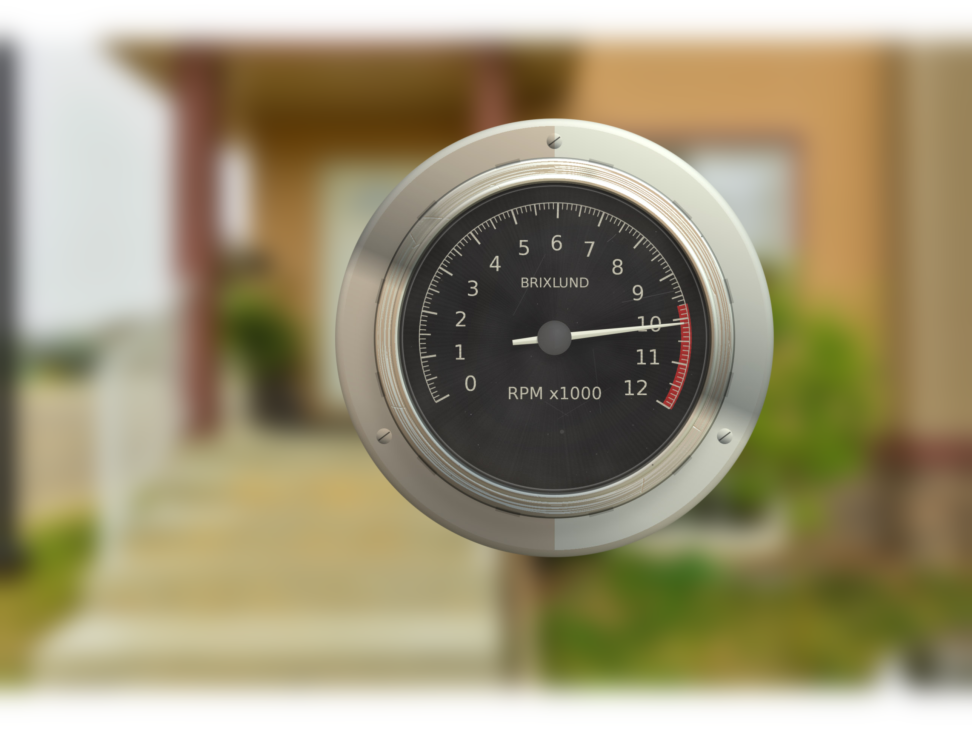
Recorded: **10100** rpm
